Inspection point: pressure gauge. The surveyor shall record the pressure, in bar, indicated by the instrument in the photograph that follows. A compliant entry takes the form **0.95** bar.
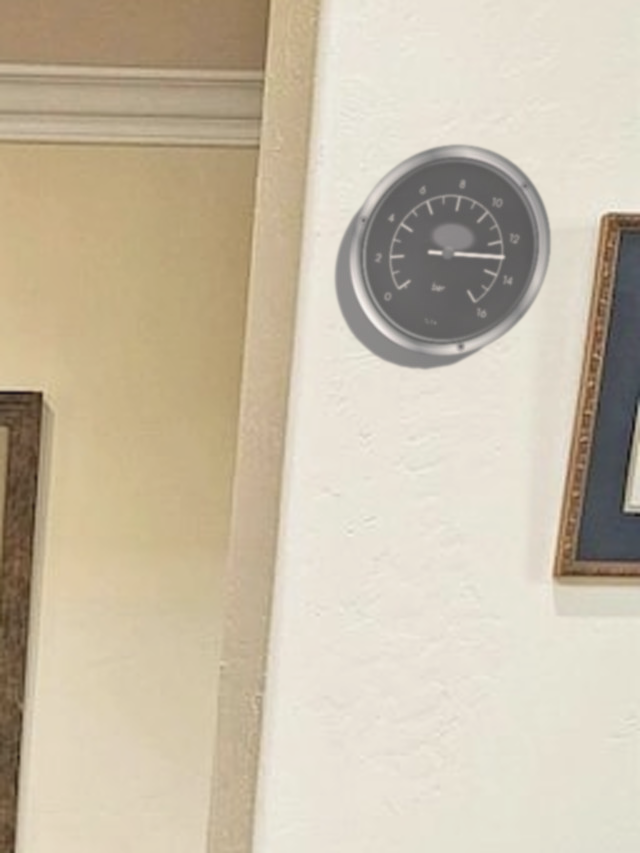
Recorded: **13** bar
